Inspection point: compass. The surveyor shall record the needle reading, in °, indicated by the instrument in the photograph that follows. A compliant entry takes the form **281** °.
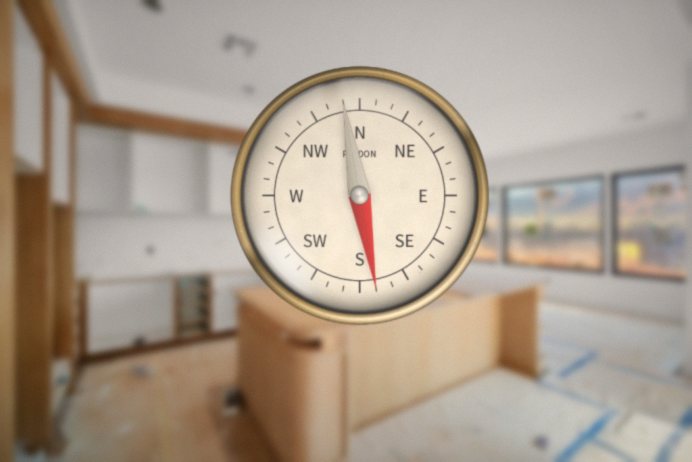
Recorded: **170** °
